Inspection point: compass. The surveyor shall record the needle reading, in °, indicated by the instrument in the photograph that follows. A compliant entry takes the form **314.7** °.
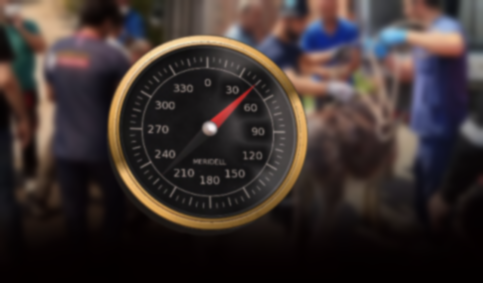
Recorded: **45** °
